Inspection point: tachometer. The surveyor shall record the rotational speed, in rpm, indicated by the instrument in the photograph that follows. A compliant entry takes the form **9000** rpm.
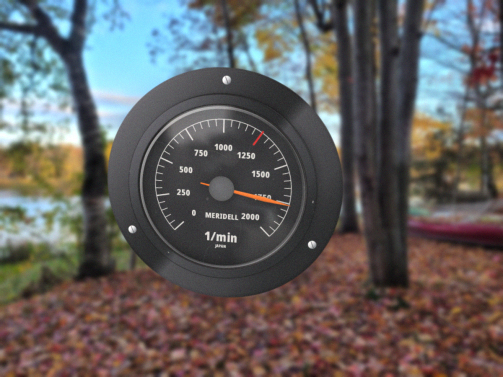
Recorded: **1750** rpm
